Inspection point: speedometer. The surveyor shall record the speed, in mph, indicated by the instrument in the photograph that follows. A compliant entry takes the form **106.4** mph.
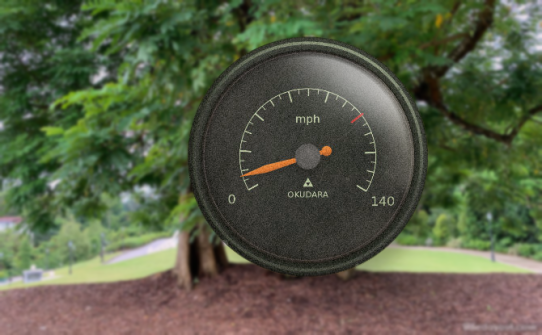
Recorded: **7.5** mph
